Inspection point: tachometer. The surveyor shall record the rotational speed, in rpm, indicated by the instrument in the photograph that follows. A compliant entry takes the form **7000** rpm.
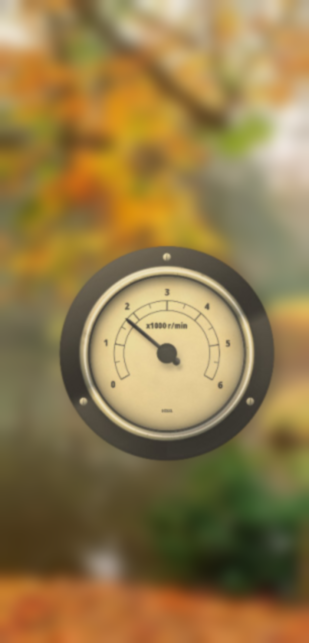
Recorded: **1750** rpm
